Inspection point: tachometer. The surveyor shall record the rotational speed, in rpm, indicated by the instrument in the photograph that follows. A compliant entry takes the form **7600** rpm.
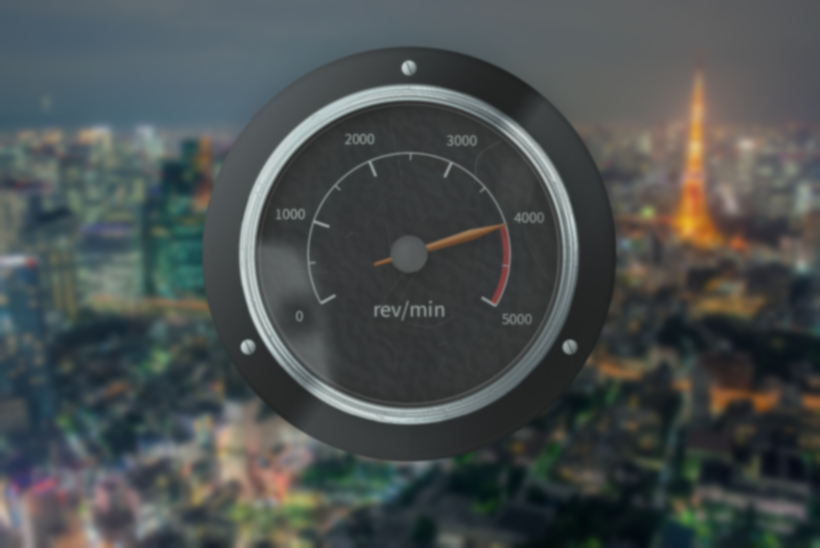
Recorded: **4000** rpm
